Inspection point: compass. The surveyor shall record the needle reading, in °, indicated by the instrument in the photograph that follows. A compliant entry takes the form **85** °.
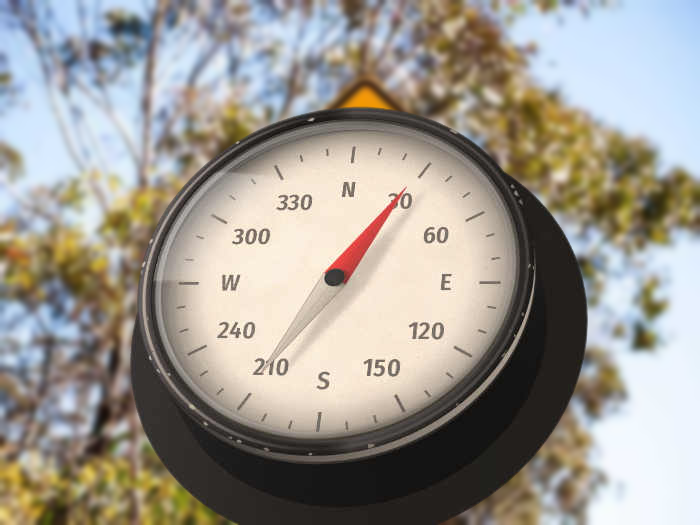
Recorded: **30** °
